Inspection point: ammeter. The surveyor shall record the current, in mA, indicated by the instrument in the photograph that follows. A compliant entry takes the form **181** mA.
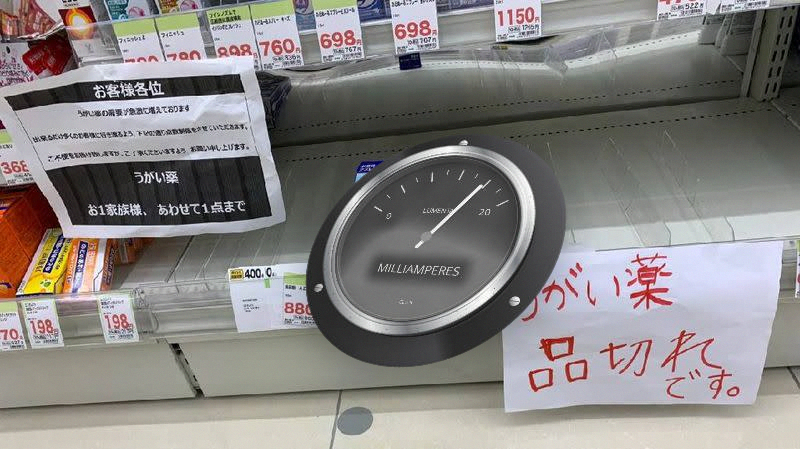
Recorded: **16** mA
